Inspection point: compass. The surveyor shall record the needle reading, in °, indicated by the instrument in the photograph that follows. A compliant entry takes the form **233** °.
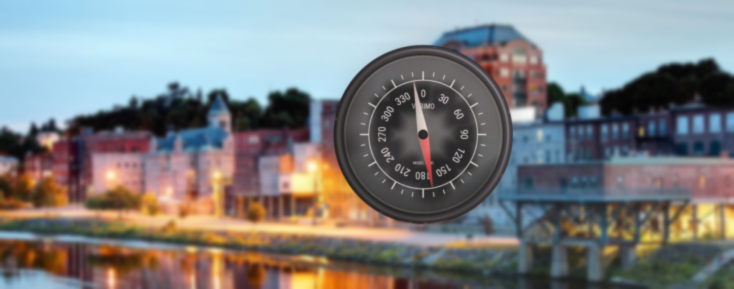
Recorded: **170** °
